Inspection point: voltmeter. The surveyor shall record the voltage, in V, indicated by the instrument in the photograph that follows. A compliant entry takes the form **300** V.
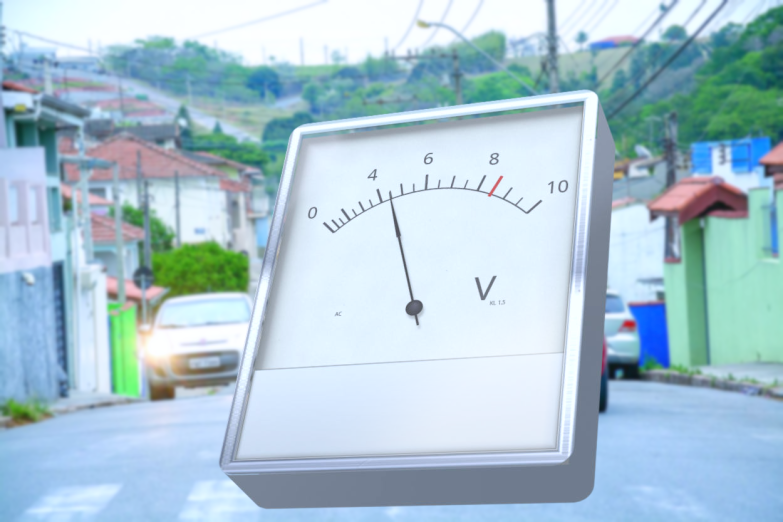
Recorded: **4.5** V
